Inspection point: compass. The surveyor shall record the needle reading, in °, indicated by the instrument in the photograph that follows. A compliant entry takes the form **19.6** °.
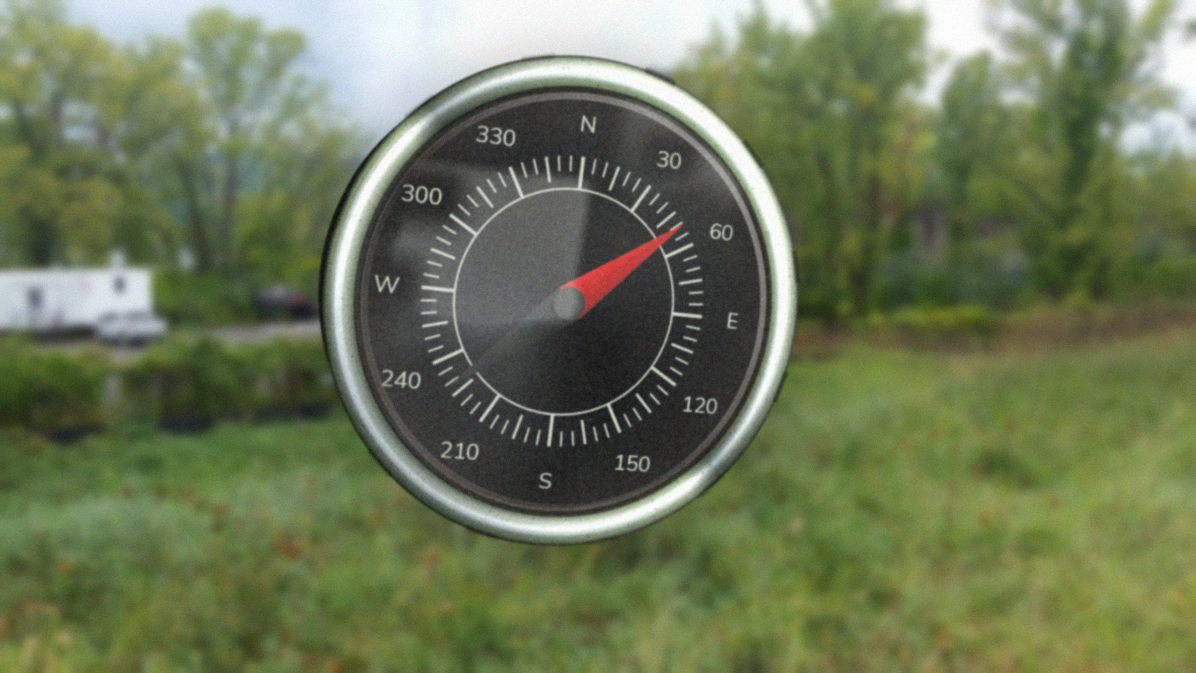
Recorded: **50** °
